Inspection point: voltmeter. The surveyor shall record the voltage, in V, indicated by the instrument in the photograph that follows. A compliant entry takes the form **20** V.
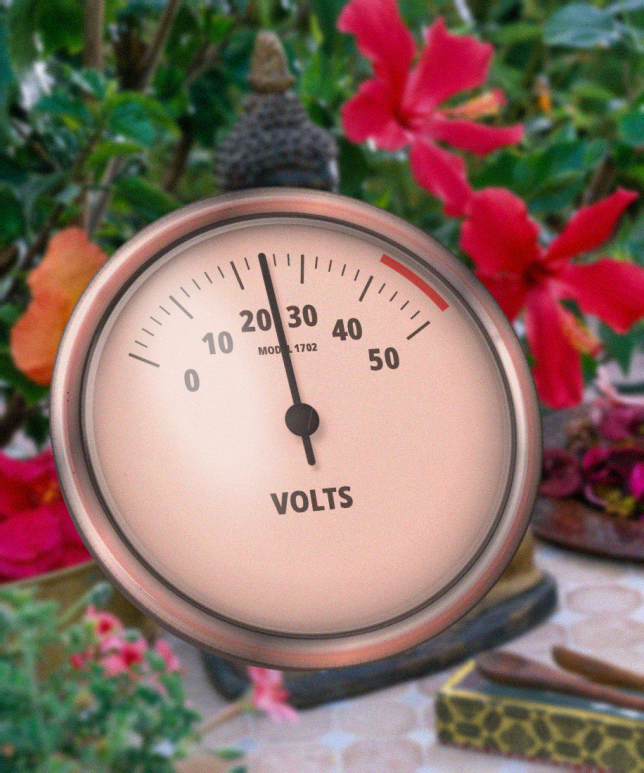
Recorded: **24** V
